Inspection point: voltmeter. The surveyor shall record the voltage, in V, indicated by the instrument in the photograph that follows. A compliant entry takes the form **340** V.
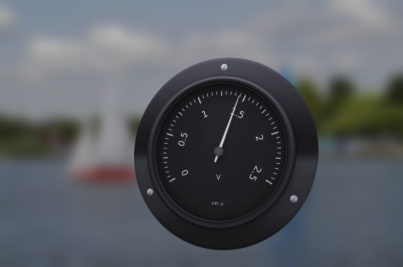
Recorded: **1.45** V
